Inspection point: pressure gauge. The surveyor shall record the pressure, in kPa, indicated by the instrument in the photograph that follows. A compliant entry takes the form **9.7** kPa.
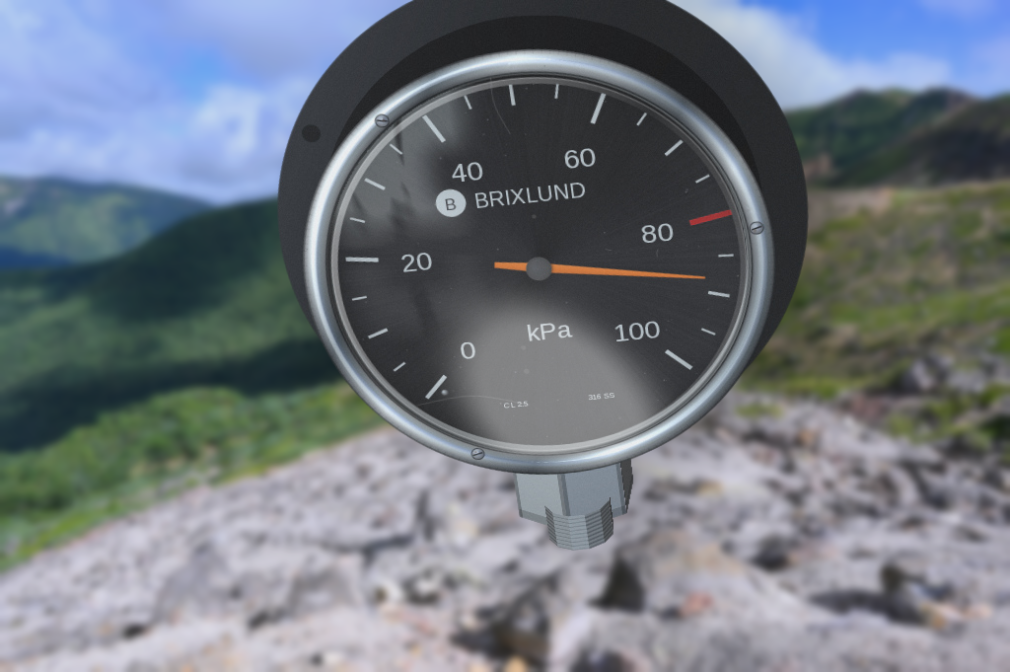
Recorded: **87.5** kPa
